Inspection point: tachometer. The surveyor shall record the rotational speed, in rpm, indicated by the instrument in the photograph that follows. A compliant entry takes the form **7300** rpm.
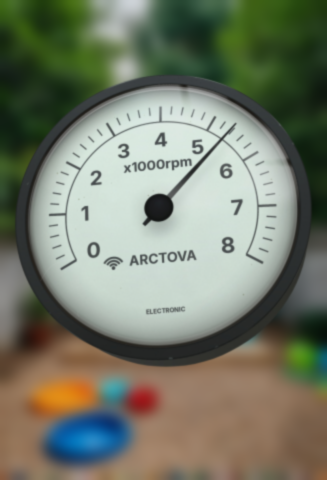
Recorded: **5400** rpm
